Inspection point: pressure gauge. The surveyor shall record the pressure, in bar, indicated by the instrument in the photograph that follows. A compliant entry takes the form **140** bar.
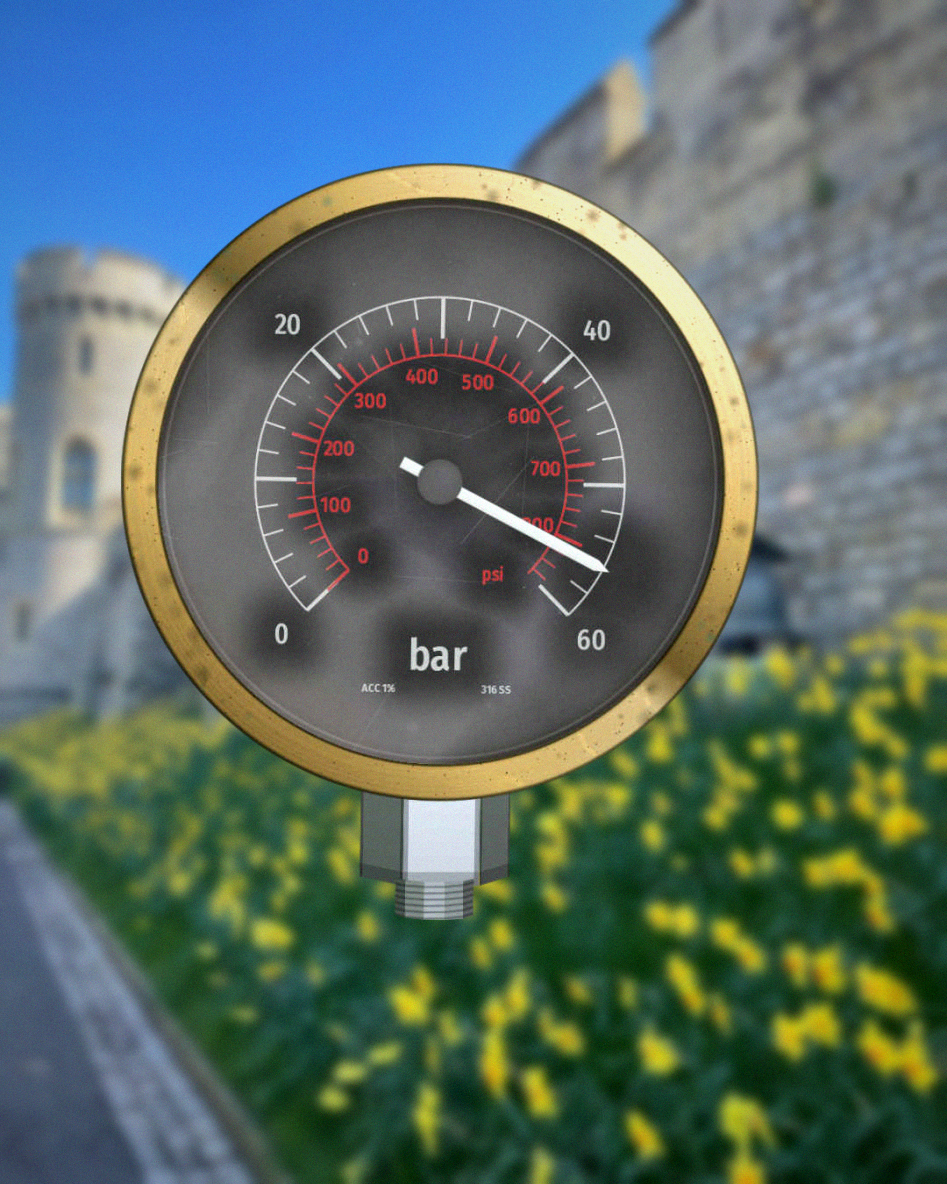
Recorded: **56** bar
